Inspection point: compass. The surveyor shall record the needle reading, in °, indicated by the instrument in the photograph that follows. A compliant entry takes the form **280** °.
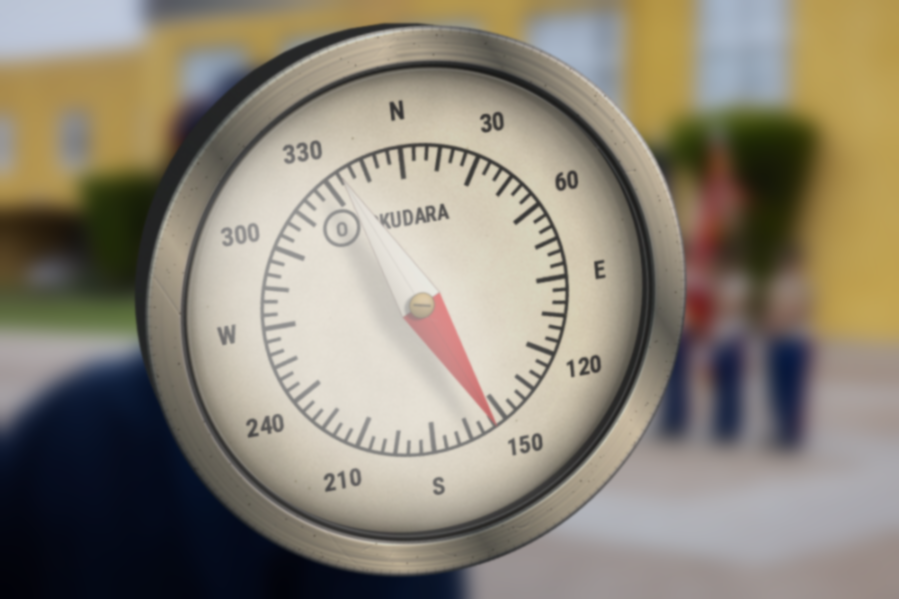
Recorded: **155** °
